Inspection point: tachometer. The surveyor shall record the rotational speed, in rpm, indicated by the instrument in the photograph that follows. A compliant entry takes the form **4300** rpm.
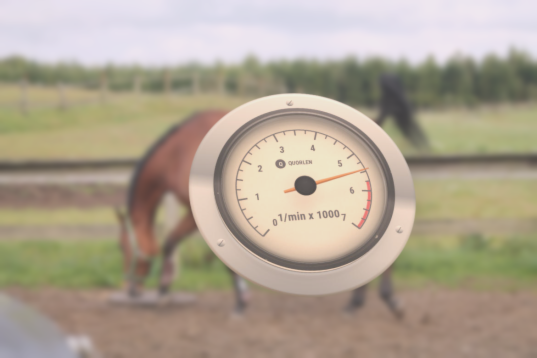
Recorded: **5500** rpm
